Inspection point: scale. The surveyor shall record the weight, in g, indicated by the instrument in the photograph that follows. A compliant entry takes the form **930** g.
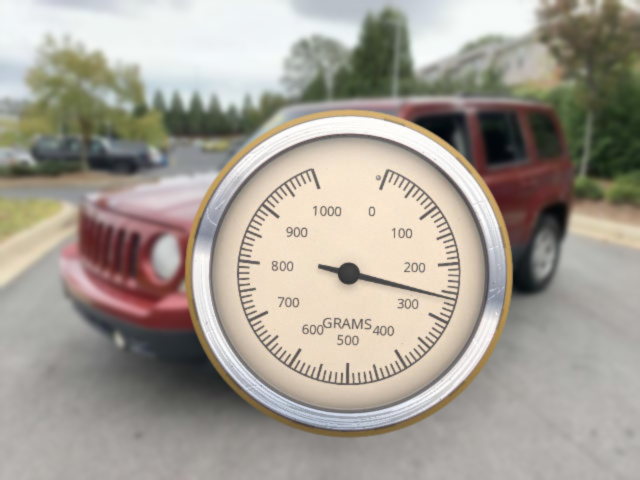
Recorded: **260** g
